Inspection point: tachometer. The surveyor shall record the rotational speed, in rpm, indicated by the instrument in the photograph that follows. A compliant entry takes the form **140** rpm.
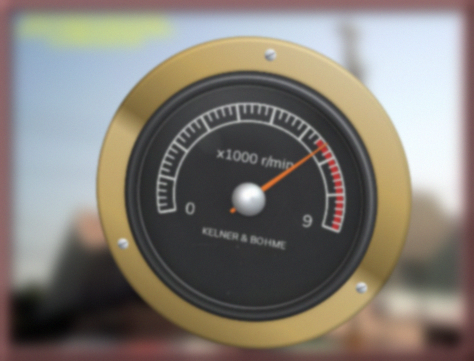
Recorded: **6600** rpm
